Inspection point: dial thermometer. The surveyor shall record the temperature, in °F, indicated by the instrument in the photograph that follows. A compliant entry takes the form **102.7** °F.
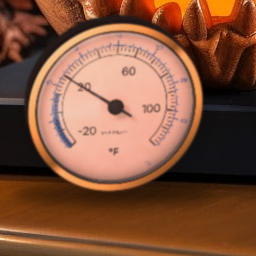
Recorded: **20** °F
